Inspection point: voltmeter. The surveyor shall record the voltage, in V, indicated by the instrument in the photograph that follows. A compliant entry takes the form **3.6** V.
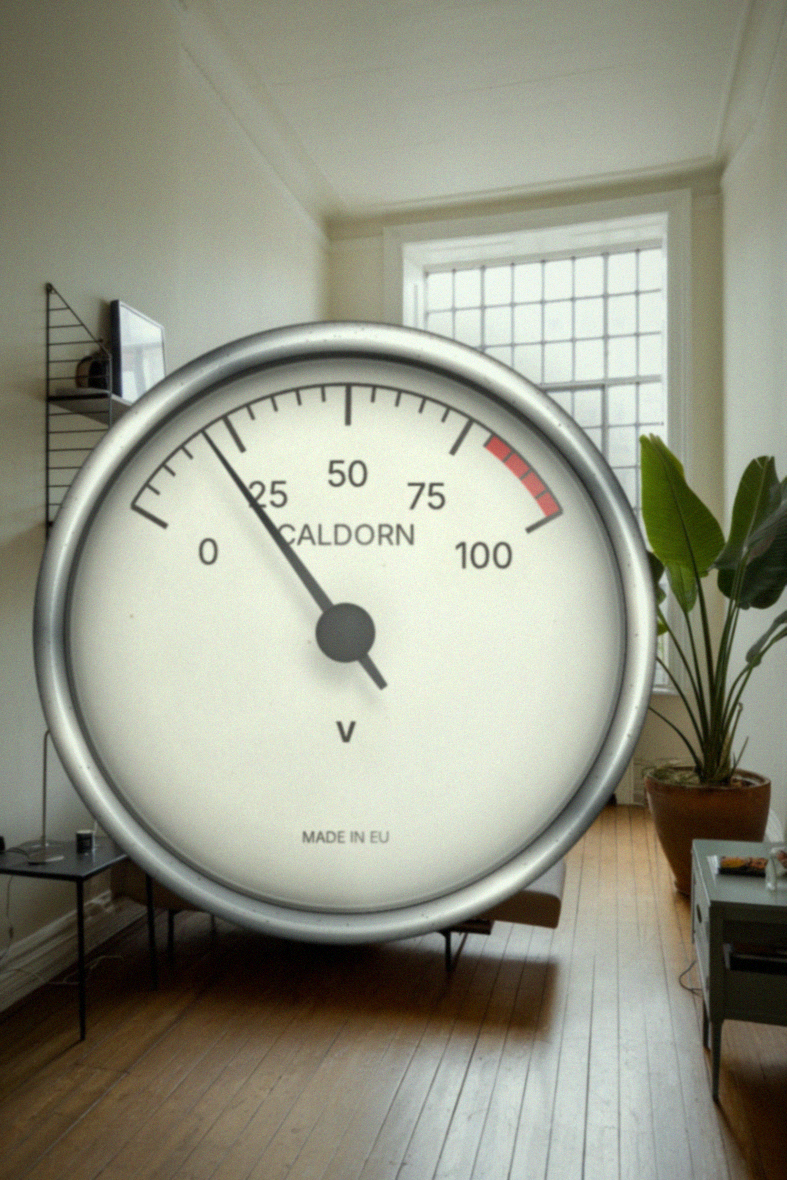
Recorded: **20** V
